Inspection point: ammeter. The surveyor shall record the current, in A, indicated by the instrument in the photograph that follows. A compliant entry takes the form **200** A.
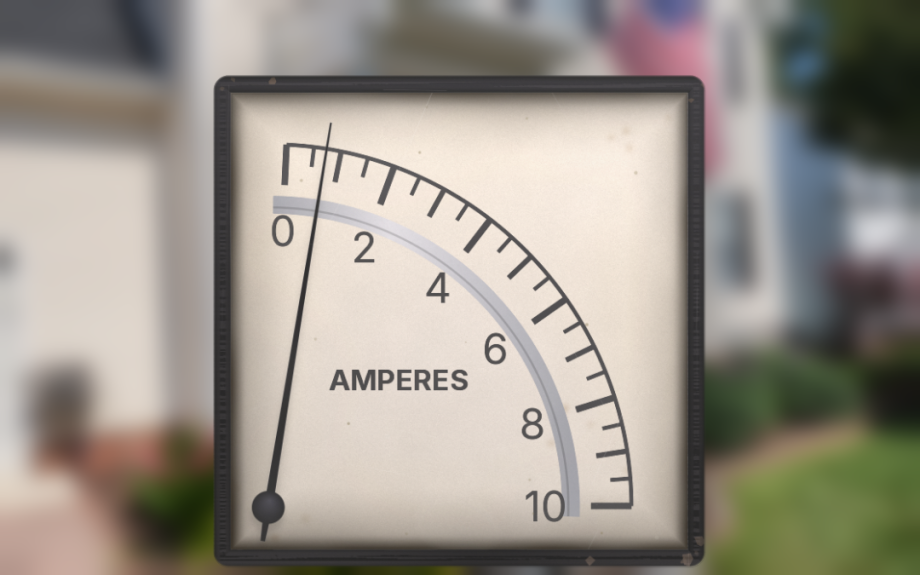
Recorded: **0.75** A
